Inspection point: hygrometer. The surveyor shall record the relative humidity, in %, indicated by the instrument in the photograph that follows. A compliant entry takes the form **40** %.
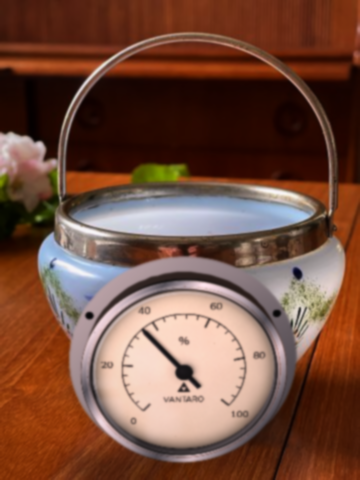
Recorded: **36** %
